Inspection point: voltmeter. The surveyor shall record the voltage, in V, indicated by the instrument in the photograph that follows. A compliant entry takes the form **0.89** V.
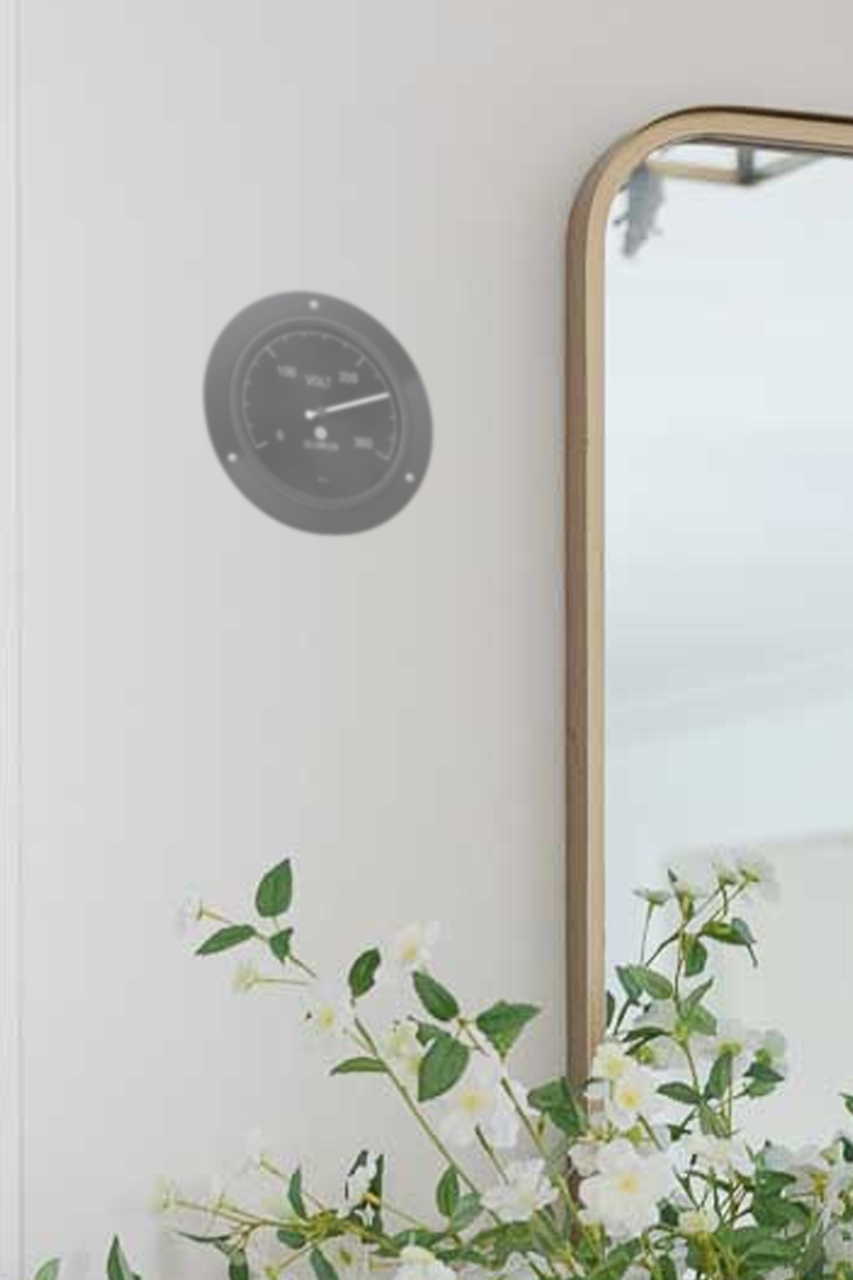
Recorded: **240** V
